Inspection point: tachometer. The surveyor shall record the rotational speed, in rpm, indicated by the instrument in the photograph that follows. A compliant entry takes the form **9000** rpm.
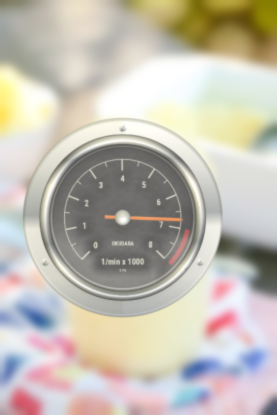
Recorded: **6750** rpm
